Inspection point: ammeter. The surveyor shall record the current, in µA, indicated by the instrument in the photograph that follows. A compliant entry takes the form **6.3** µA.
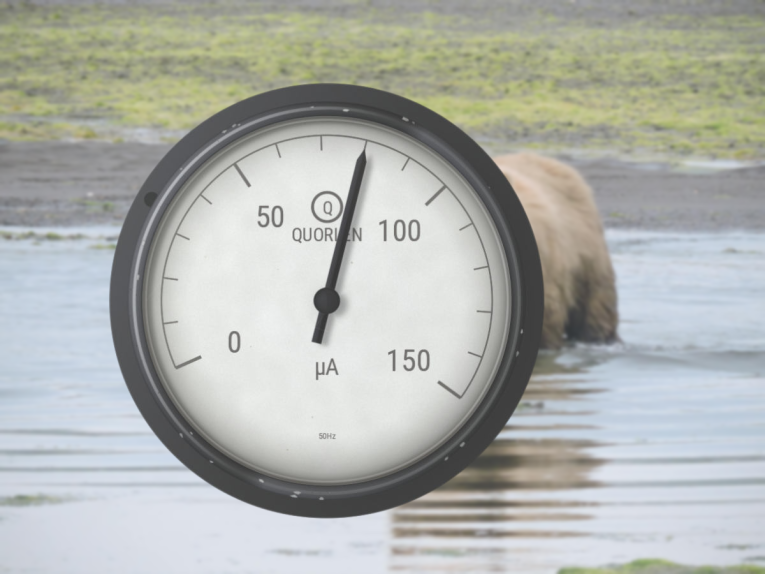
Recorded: **80** µA
